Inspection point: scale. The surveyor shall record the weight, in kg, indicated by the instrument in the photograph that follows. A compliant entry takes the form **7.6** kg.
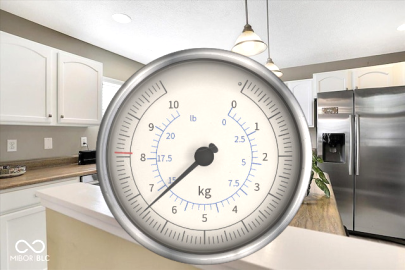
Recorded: **6.6** kg
